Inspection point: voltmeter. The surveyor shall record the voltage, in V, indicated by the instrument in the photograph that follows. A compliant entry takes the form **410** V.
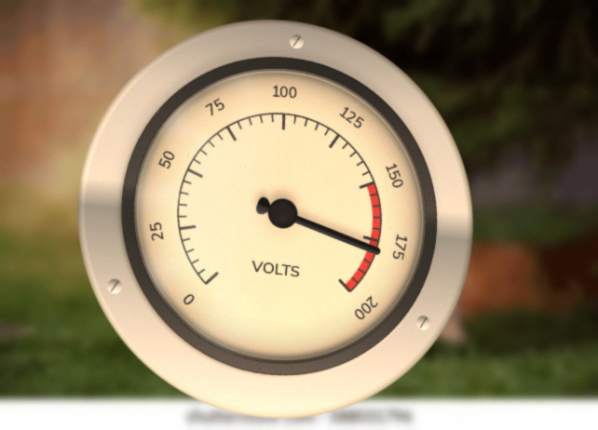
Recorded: **180** V
